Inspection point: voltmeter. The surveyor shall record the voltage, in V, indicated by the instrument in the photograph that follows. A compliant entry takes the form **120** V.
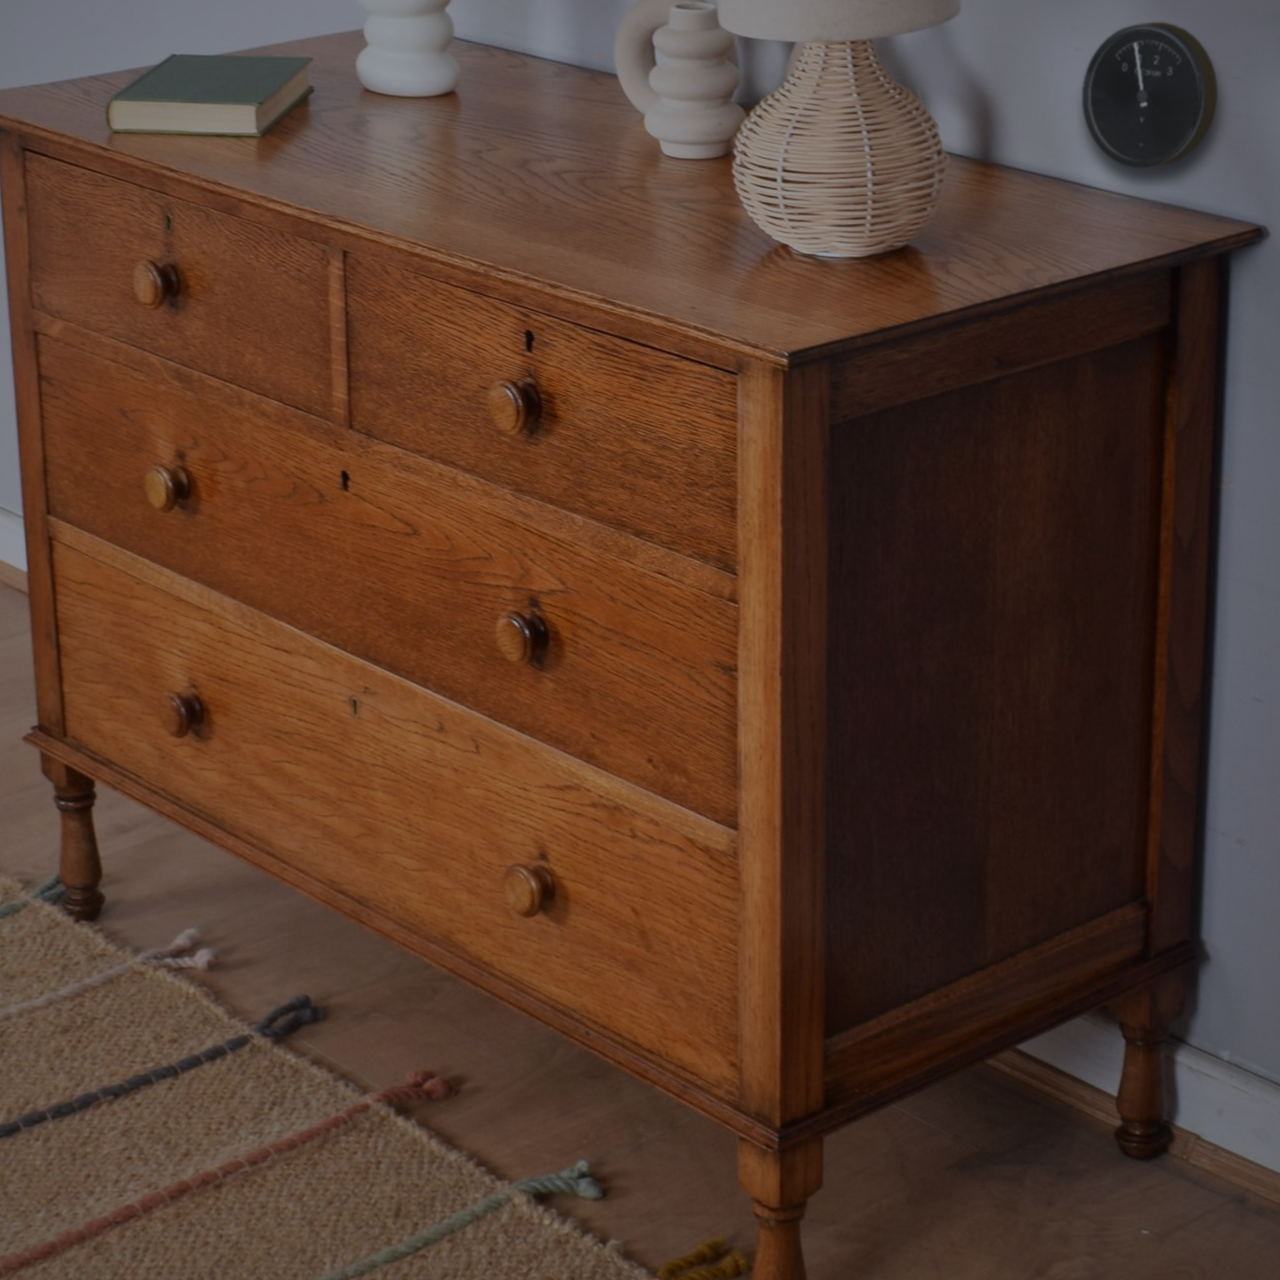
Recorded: **1** V
